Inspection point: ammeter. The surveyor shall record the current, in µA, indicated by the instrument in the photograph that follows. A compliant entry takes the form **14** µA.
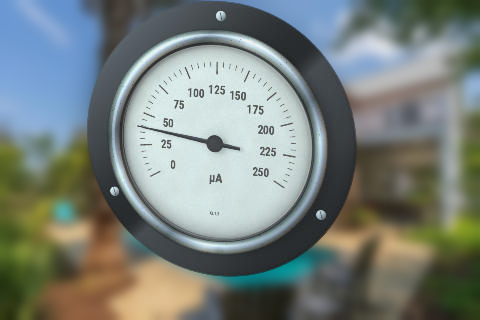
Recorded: **40** µA
